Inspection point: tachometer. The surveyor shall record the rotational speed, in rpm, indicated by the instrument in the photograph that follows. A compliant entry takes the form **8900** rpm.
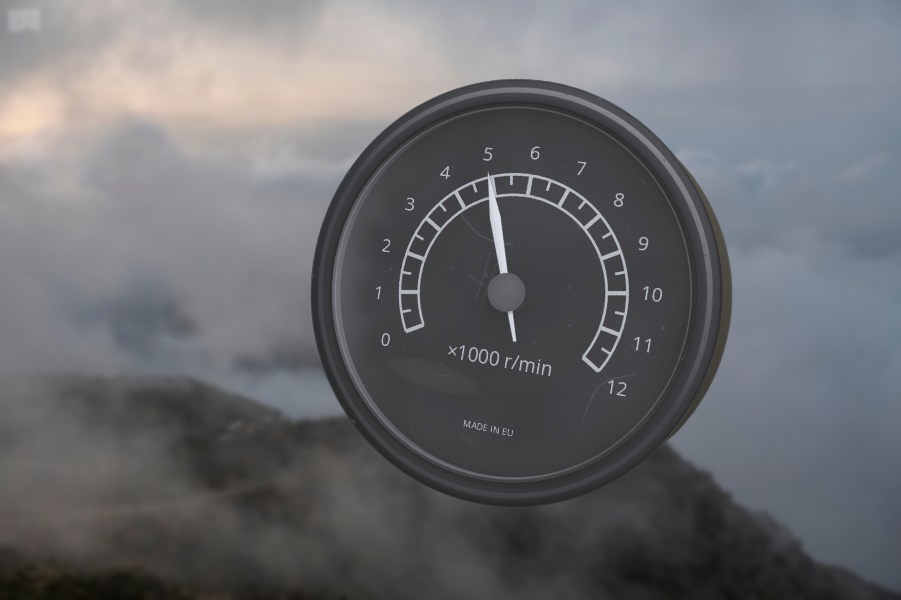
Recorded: **5000** rpm
